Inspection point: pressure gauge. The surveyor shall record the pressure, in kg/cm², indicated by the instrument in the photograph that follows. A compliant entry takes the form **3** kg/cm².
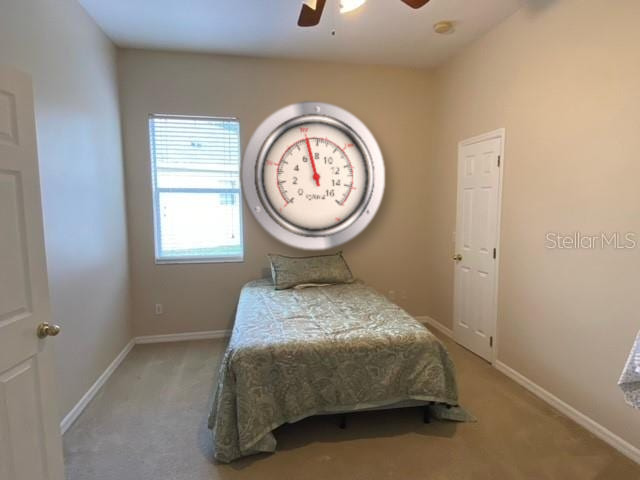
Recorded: **7** kg/cm²
